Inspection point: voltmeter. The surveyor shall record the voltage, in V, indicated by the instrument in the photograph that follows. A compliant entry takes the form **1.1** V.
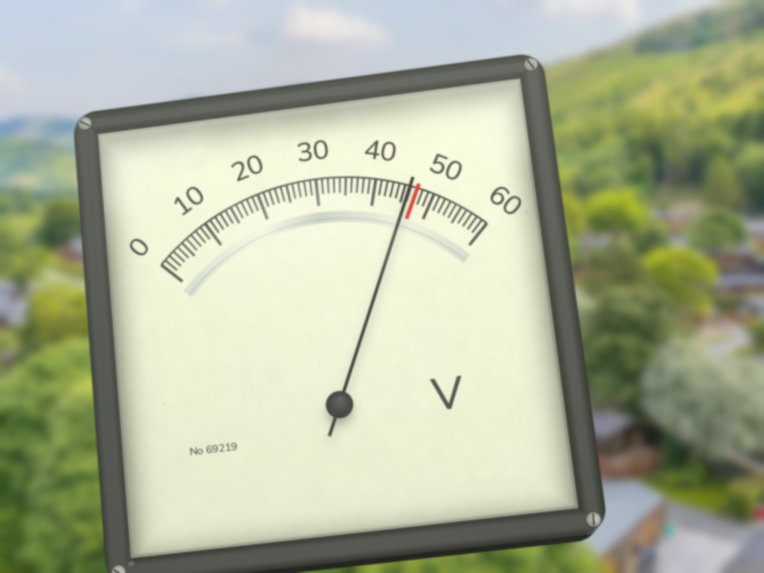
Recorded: **46** V
